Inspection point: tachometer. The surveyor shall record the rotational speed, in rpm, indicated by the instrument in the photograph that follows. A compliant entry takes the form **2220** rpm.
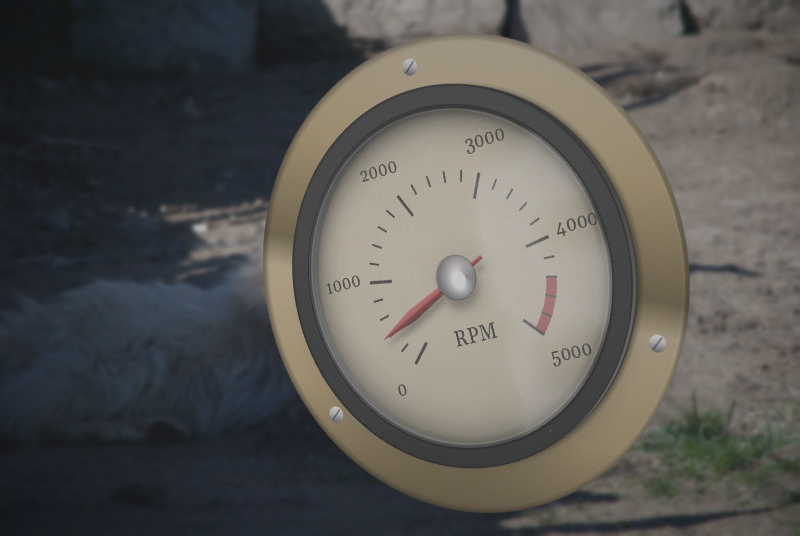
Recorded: **400** rpm
